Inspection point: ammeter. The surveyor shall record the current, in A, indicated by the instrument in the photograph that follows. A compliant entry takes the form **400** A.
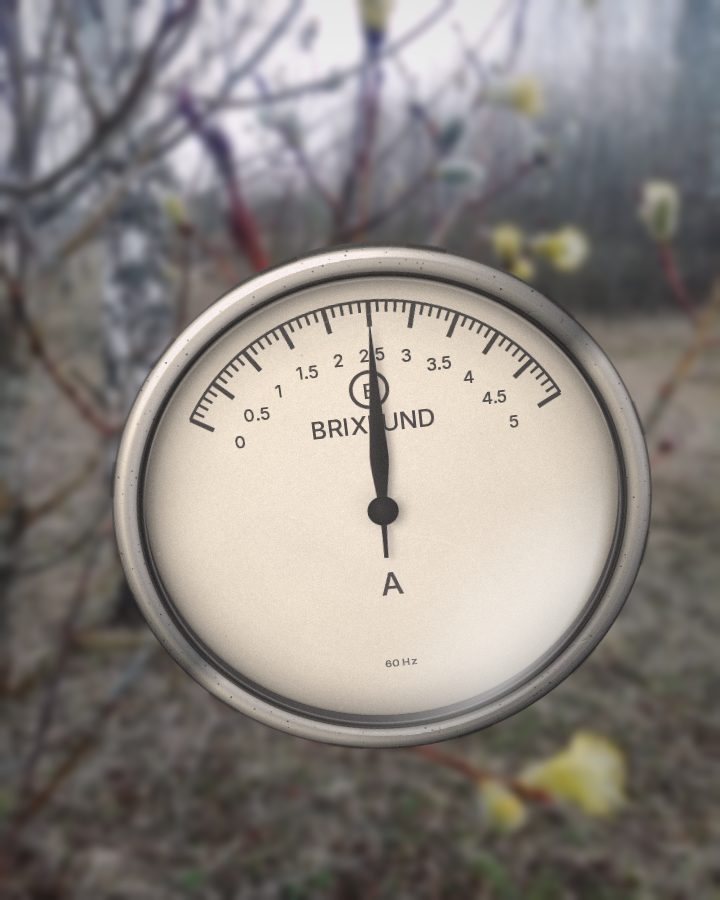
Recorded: **2.5** A
